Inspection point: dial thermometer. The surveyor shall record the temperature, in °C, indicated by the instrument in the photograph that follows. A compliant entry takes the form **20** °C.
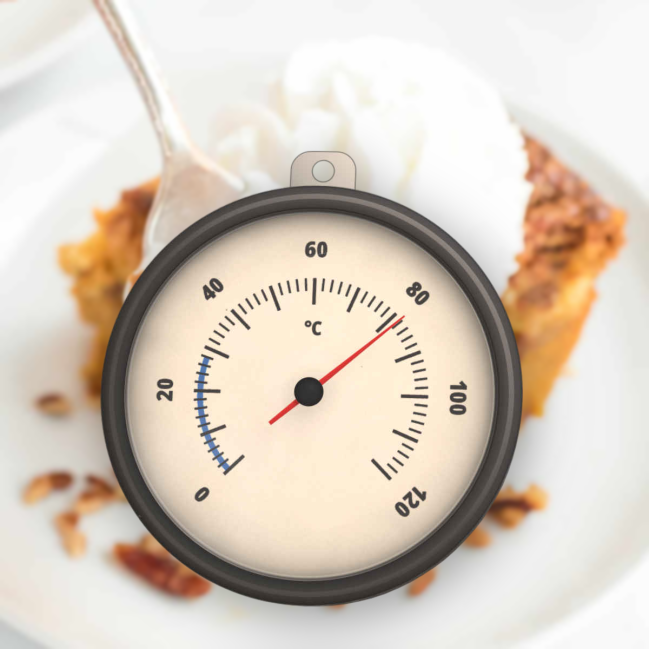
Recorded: **82** °C
